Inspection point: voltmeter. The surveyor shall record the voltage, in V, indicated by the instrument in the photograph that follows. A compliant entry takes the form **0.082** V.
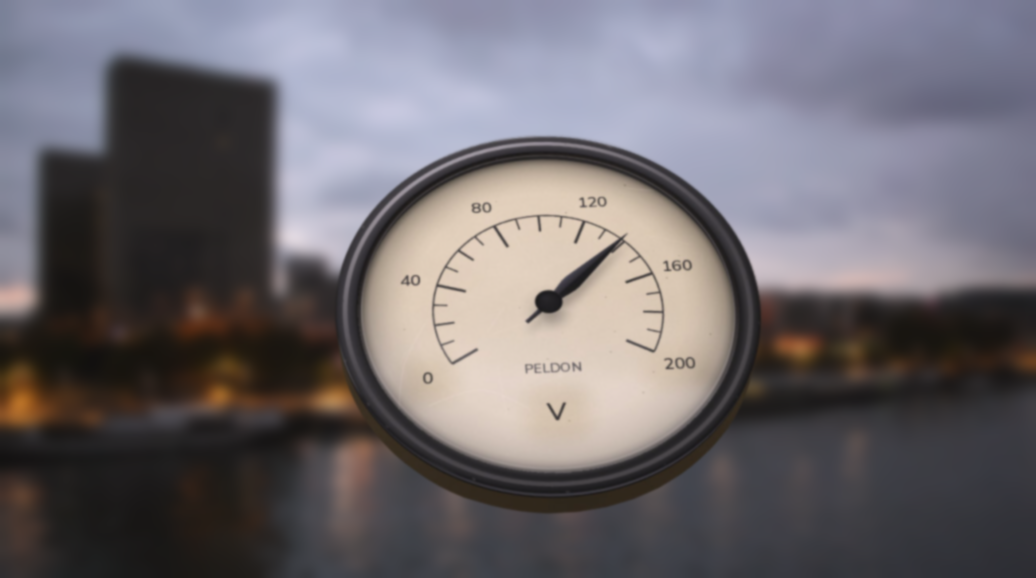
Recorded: **140** V
